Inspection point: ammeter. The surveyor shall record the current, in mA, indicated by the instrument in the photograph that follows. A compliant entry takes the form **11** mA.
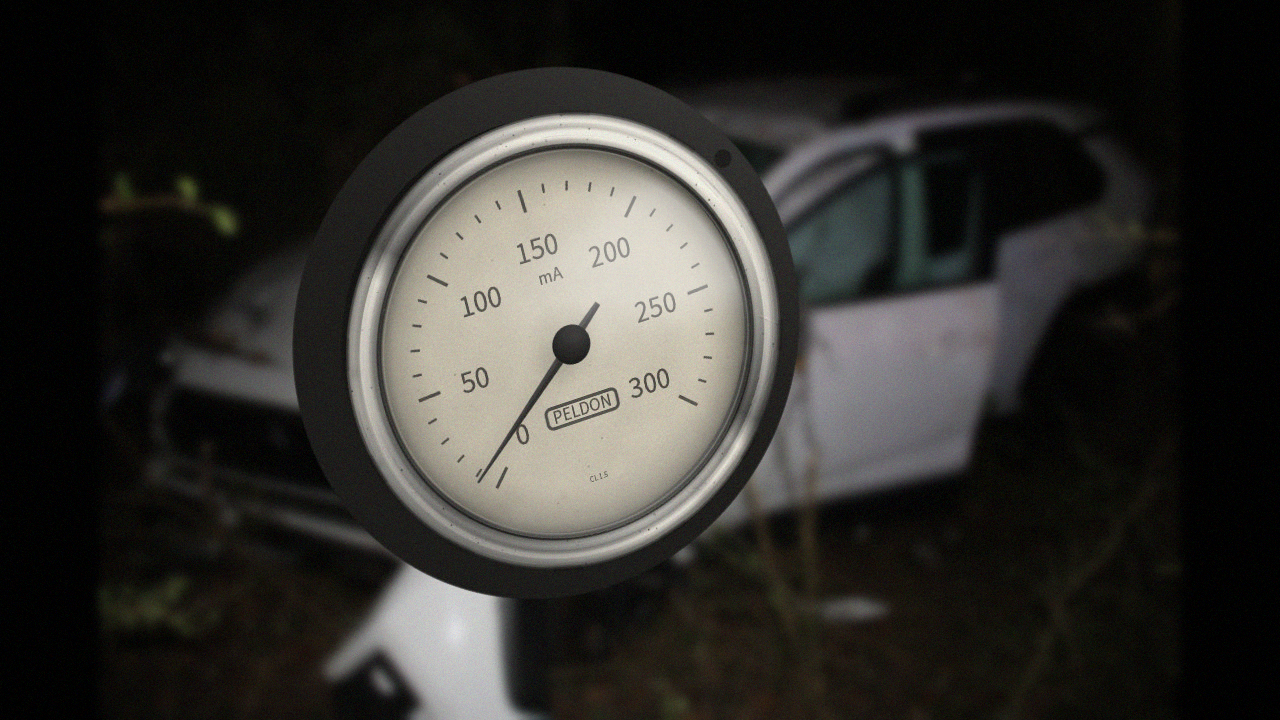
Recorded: **10** mA
